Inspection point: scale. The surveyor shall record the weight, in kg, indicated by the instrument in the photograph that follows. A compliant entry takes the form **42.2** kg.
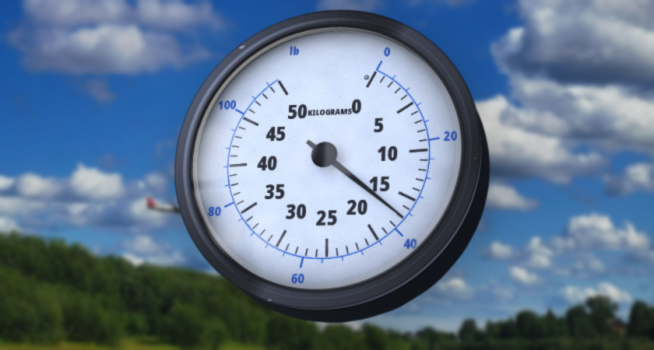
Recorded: **17** kg
